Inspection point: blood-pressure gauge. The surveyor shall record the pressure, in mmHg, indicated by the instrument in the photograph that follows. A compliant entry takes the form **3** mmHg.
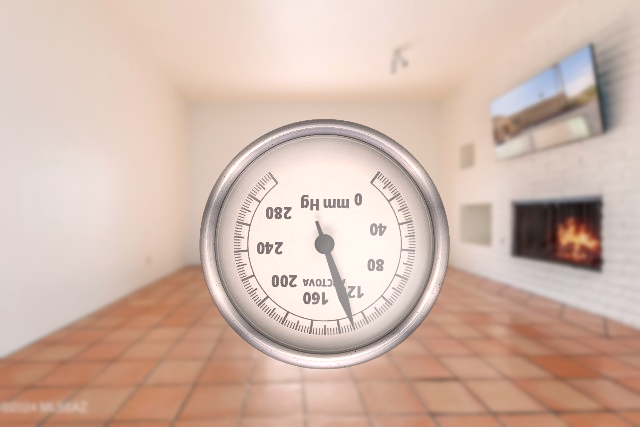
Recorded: **130** mmHg
